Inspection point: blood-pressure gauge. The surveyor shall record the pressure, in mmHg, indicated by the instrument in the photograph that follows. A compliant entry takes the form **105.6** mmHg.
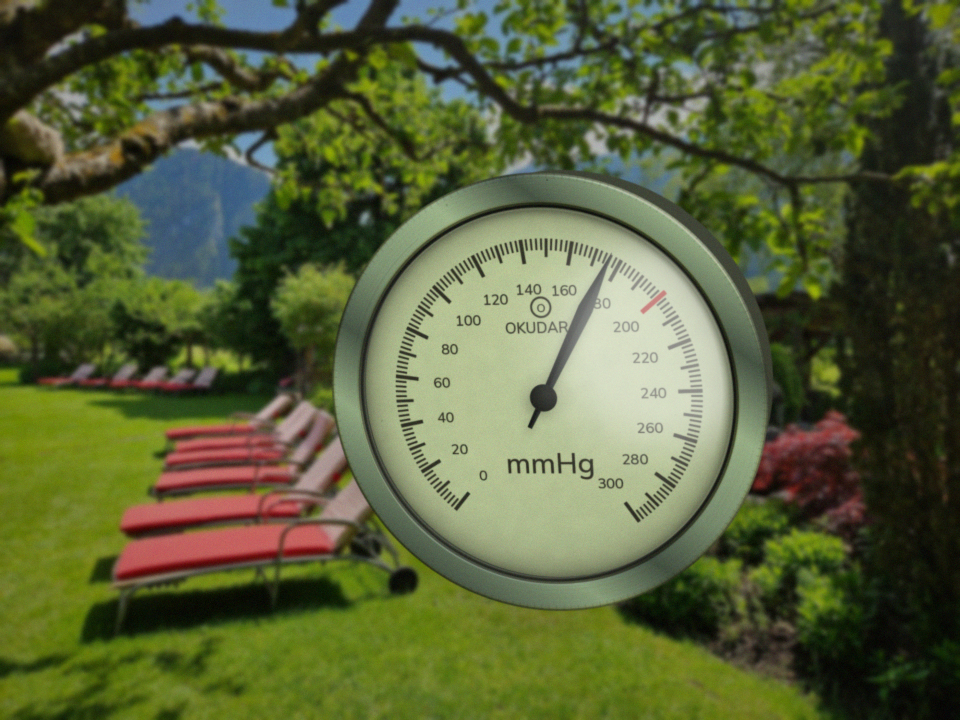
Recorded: **176** mmHg
